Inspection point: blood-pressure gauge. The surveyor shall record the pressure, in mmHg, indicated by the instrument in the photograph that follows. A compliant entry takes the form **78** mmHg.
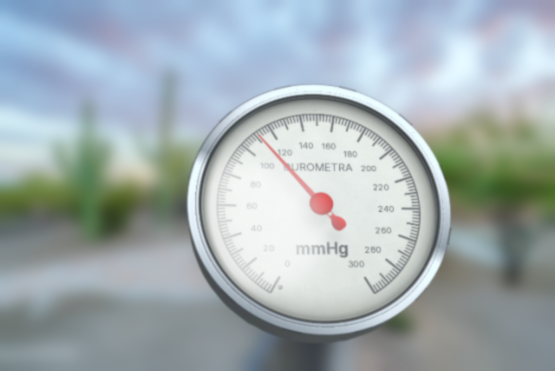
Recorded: **110** mmHg
